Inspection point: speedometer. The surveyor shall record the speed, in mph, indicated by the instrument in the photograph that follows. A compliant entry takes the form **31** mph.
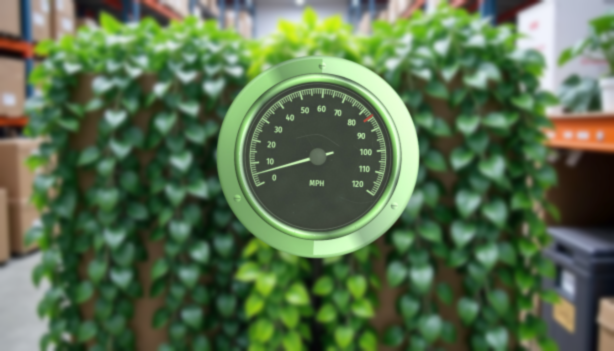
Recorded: **5** mph
